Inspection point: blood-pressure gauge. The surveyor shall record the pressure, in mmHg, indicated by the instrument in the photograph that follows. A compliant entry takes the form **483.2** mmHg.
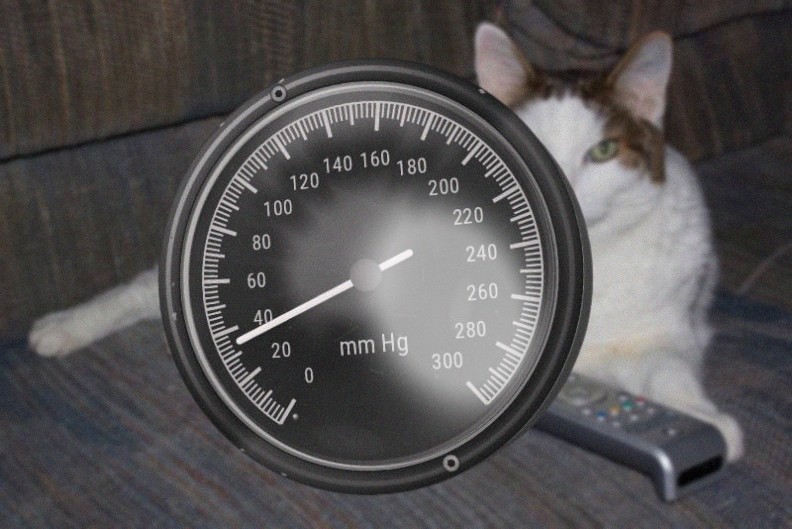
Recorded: **34** mmHg
